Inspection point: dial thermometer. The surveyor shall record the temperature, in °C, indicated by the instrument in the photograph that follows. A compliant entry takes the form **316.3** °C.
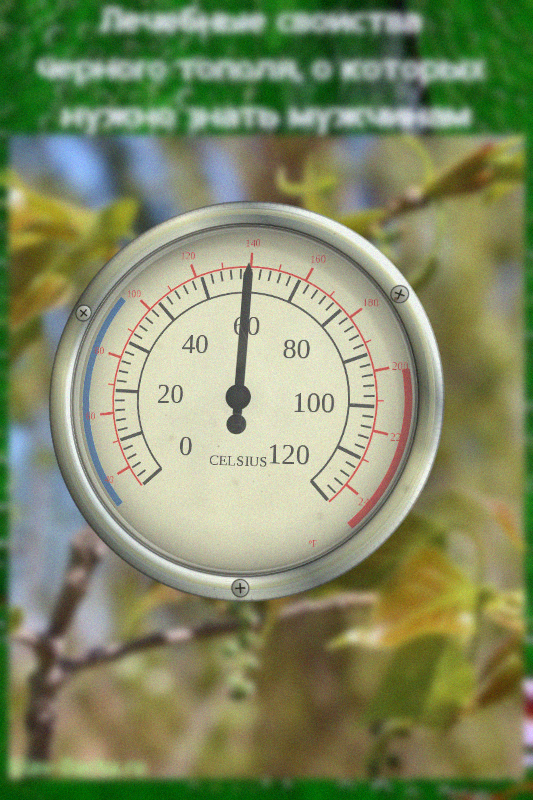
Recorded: **60** °C
